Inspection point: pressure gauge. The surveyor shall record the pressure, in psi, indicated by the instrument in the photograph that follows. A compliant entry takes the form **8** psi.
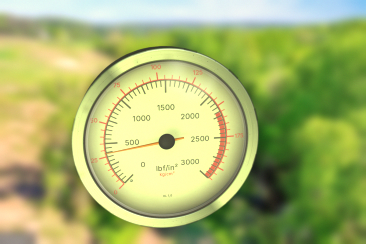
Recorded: **400** psi
